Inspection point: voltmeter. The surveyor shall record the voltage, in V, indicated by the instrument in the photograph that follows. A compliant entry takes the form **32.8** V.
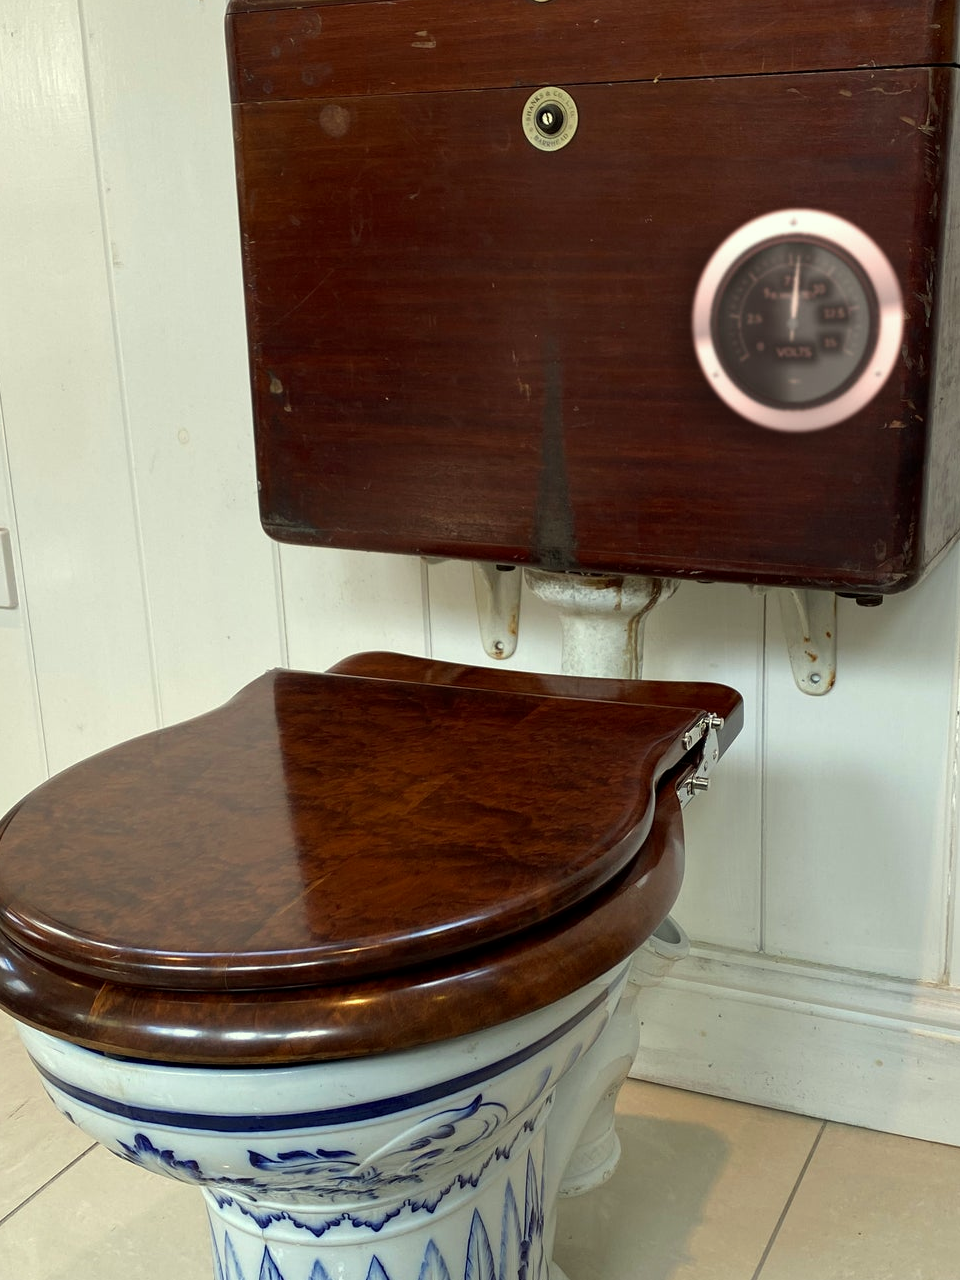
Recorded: **8** V
